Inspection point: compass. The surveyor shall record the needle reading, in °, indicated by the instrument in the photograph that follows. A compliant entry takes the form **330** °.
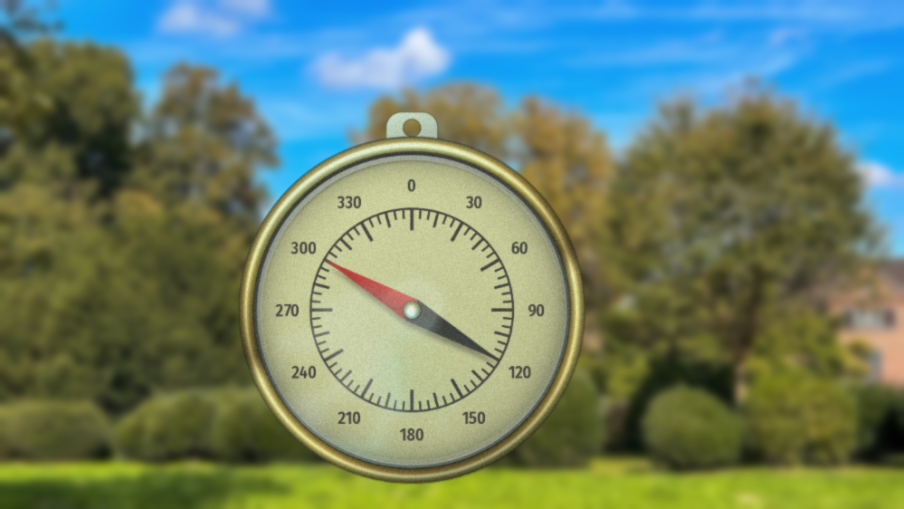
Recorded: **300** °
